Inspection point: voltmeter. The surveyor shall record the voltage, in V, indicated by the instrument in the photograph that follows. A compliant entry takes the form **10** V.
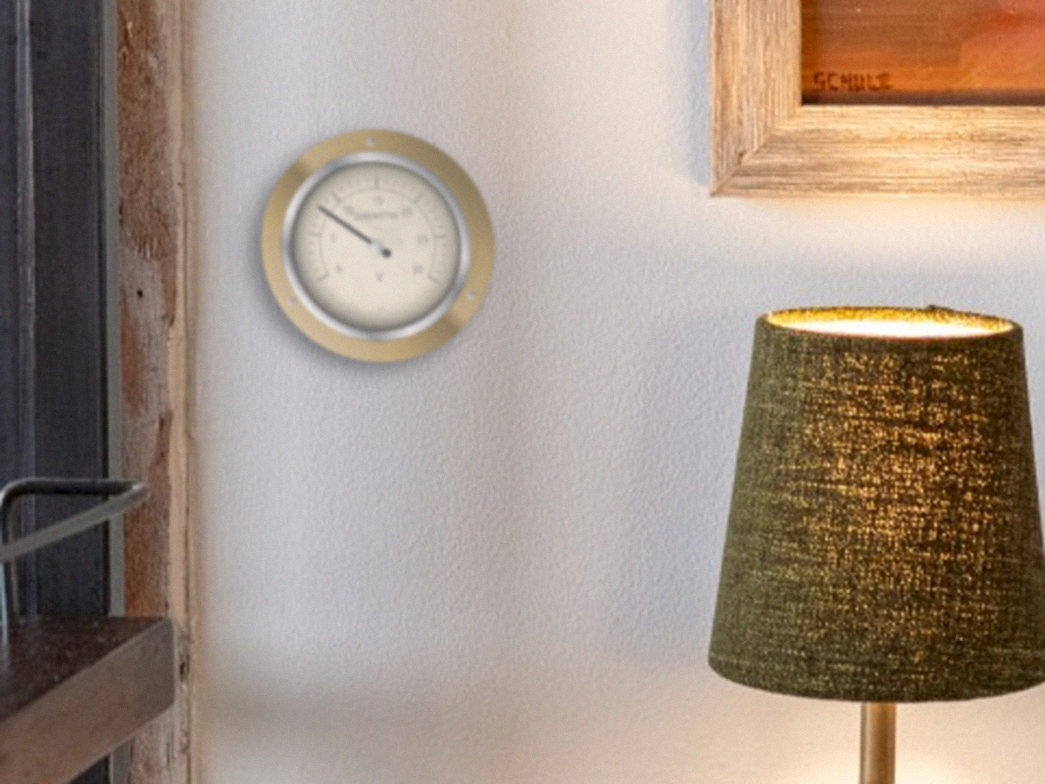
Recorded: **8** V
